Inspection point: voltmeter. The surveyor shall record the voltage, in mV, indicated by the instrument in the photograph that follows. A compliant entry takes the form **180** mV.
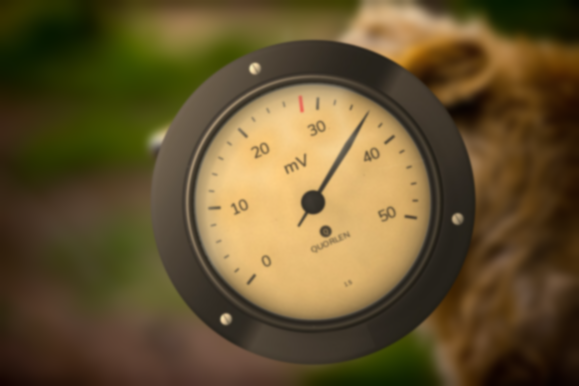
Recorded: **36** mV
